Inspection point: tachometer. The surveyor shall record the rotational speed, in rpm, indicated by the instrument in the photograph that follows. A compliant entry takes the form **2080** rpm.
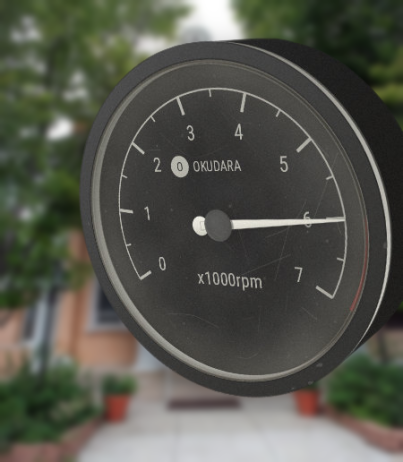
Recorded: **6000** rpm
